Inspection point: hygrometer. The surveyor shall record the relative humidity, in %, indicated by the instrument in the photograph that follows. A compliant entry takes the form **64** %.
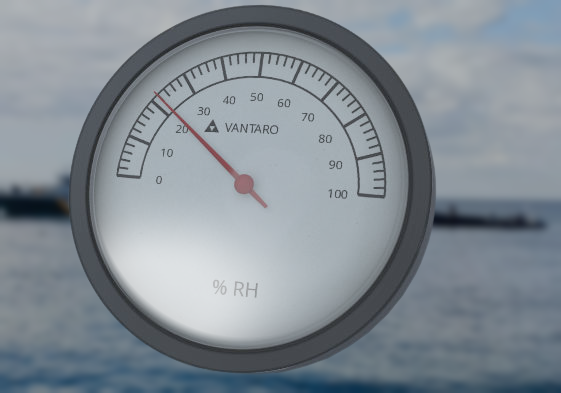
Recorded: **22** %
